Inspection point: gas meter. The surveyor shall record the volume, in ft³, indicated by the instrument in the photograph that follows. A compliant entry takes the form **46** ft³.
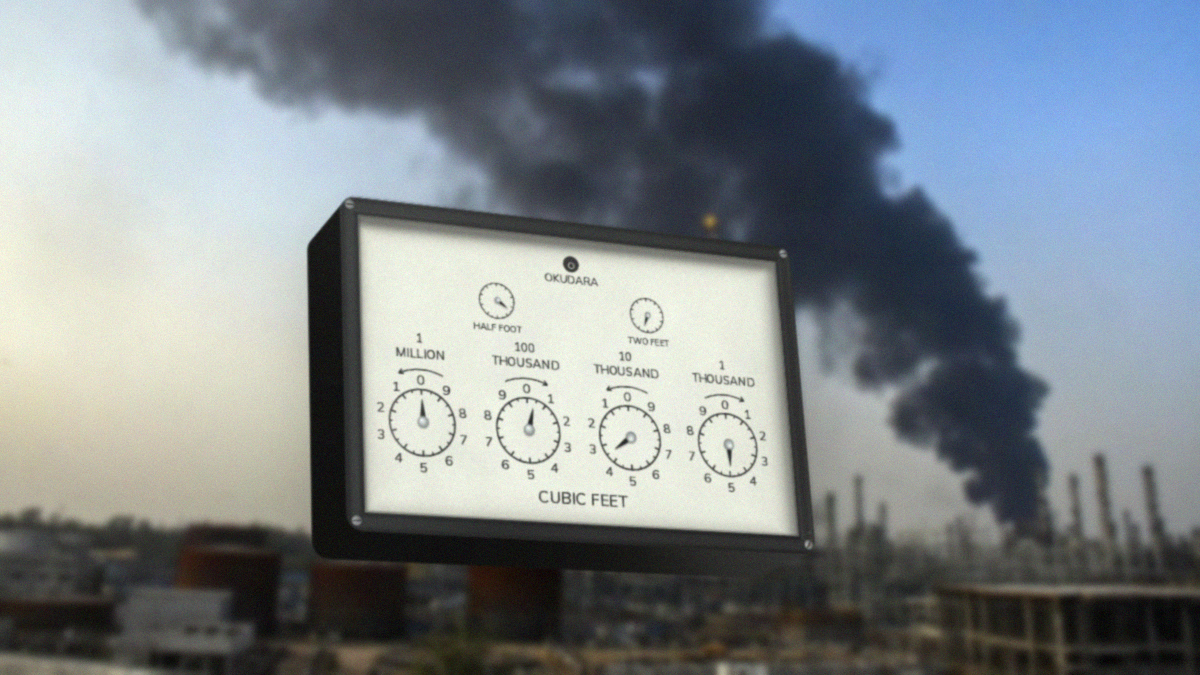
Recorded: **3500** ft³
